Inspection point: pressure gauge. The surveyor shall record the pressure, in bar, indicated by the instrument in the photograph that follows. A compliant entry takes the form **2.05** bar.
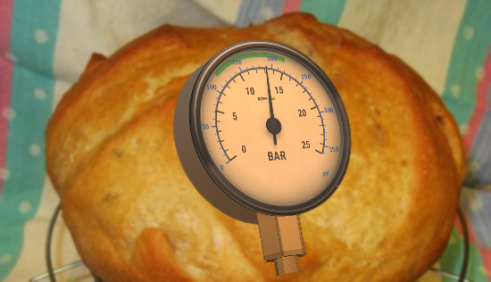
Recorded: **13** bar
